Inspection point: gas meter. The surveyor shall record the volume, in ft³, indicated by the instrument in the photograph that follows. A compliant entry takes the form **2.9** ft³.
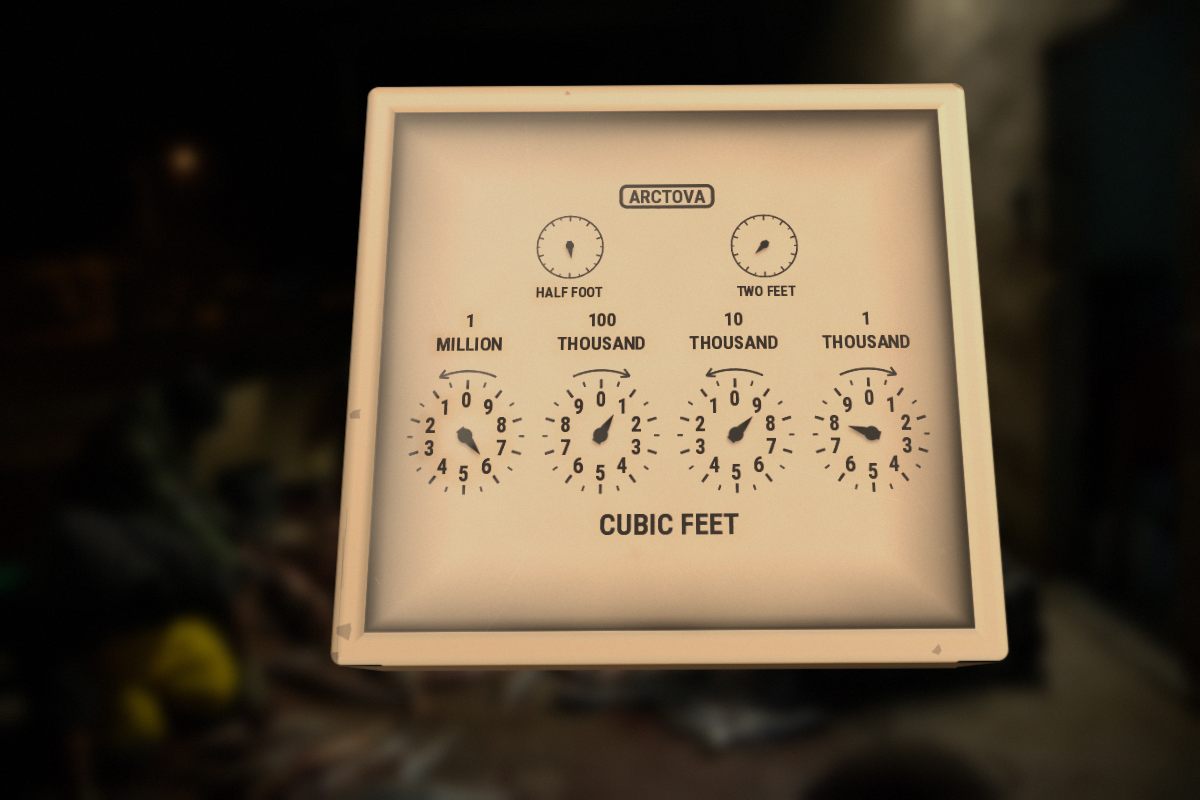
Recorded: **608800** ft³
